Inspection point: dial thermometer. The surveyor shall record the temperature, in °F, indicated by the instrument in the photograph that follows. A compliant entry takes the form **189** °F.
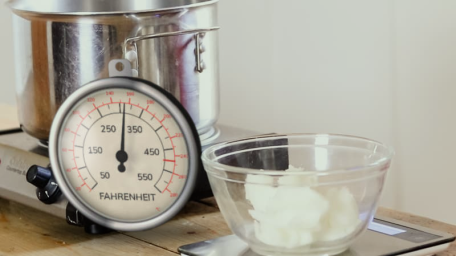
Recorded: **312.5** °F
